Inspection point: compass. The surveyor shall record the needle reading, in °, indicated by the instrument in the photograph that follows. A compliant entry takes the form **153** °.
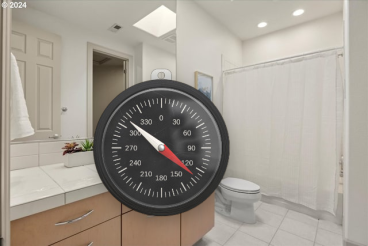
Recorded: **130** °
